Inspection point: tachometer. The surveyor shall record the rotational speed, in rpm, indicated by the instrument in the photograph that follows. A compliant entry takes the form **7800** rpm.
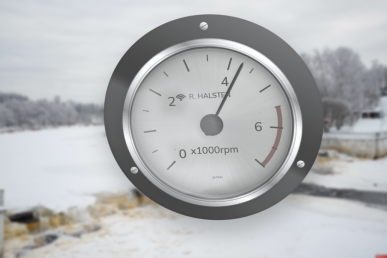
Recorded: **4250** rpm
